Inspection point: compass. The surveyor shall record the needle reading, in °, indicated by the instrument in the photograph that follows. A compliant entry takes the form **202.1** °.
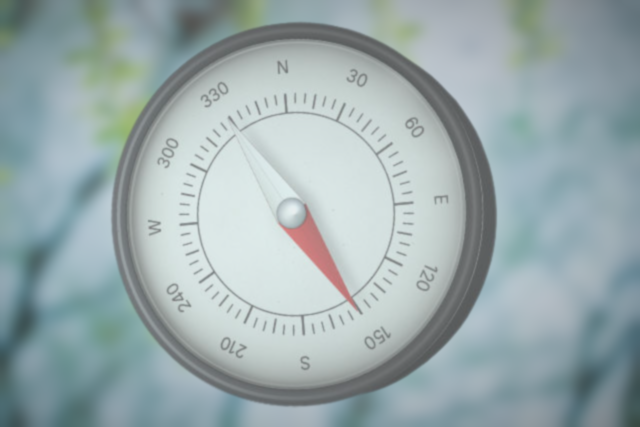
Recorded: **150** °
